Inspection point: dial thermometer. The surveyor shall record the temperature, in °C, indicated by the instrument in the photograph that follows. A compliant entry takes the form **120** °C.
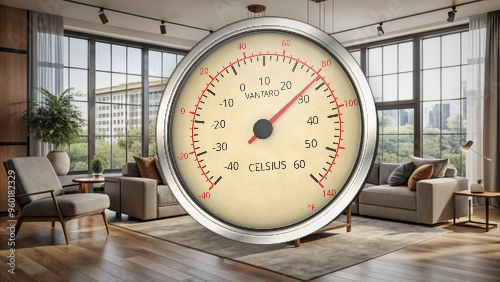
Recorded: **28** °C
